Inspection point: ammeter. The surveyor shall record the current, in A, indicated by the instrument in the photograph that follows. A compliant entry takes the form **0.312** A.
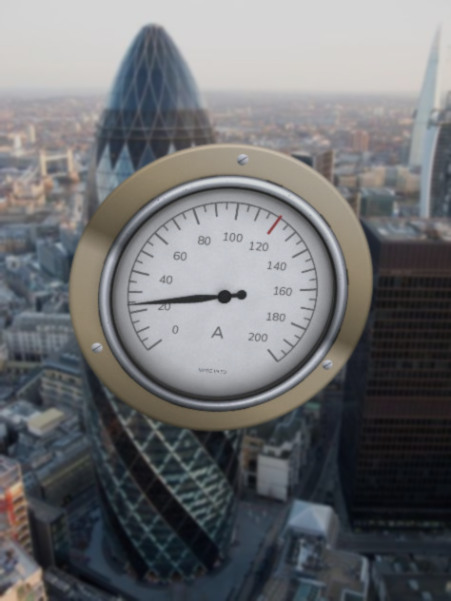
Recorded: **25** A
